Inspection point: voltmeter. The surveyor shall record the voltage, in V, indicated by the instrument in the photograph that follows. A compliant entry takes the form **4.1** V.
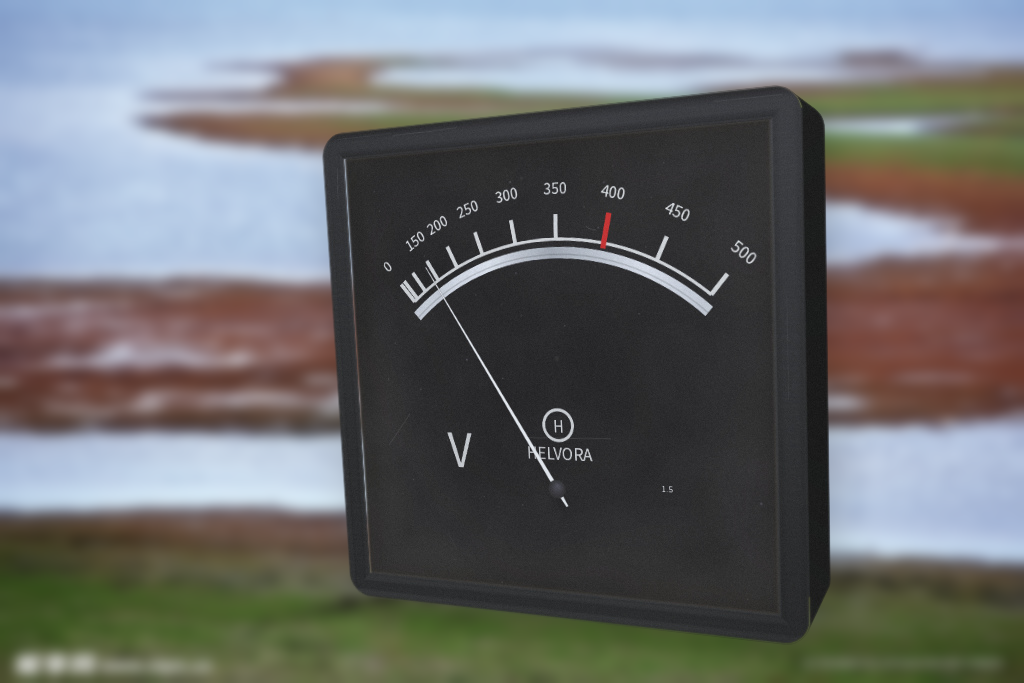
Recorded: **150** V
